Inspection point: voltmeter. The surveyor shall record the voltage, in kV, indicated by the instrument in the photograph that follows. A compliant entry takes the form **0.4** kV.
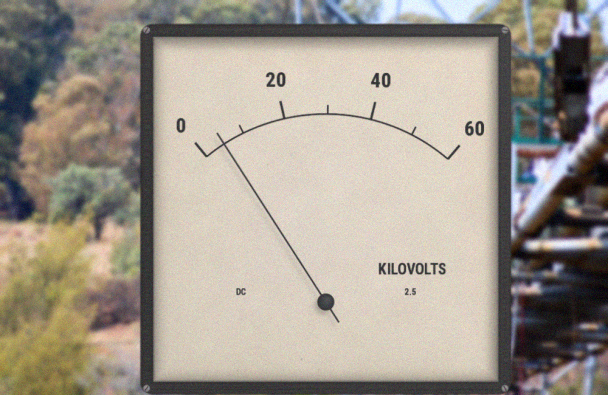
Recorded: **5** kV
